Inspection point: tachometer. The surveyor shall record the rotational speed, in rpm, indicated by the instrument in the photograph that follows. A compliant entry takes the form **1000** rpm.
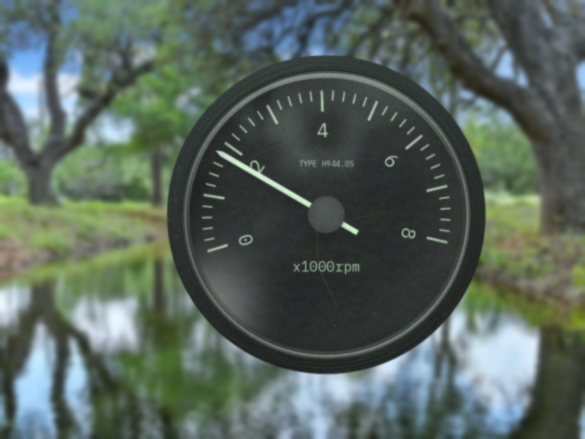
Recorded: **1800** rpm
